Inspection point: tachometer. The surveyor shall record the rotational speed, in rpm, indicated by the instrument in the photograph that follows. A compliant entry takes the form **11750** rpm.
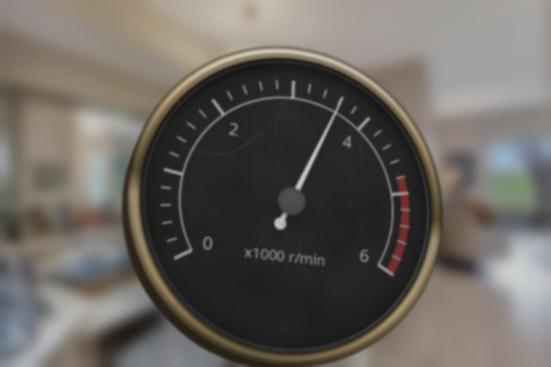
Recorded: **3600** rpm
